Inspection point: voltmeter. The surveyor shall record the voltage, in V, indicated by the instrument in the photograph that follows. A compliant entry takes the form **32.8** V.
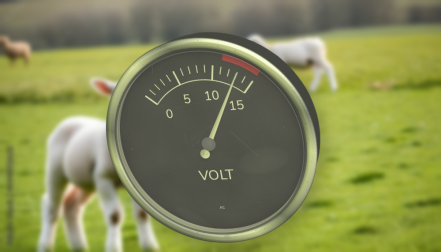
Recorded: **13** V
